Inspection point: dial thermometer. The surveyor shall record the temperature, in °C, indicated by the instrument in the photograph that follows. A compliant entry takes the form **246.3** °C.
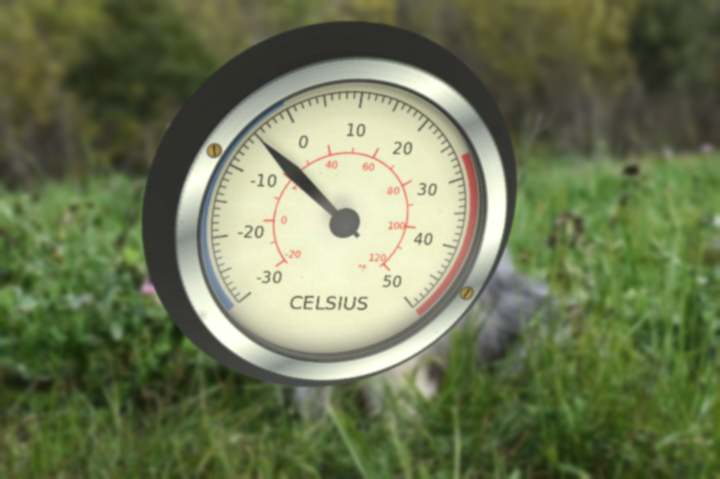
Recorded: **-5** °C
